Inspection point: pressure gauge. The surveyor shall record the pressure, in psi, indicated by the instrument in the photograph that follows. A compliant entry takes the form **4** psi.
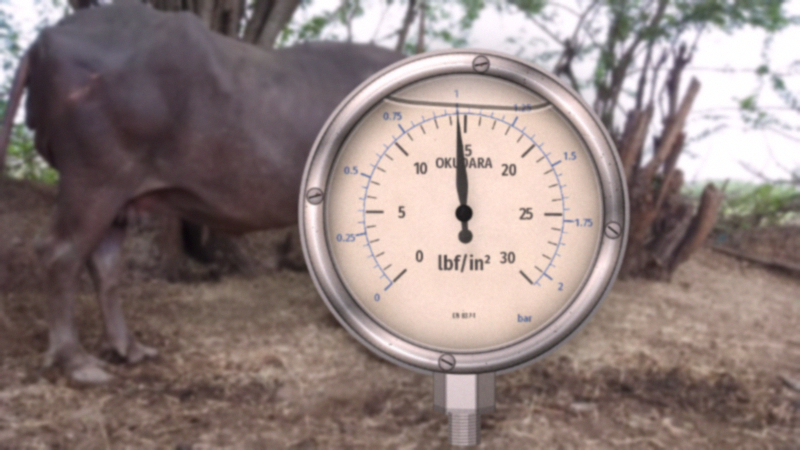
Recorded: **14.5** psi
